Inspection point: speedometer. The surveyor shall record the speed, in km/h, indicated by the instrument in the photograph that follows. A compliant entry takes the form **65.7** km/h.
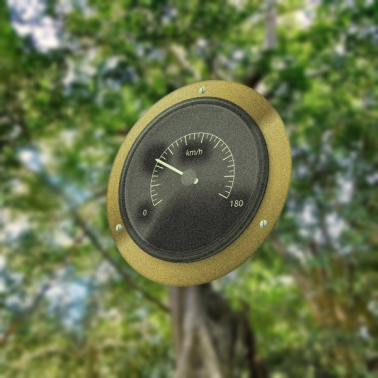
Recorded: **45** km/h
